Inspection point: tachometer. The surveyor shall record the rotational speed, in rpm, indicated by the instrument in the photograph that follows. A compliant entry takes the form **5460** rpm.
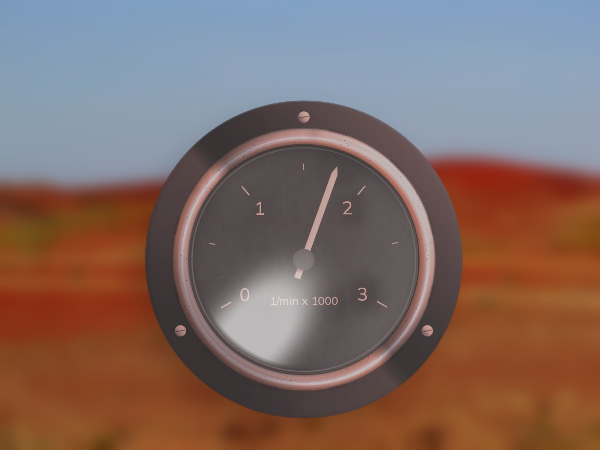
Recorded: **1750** rpm
